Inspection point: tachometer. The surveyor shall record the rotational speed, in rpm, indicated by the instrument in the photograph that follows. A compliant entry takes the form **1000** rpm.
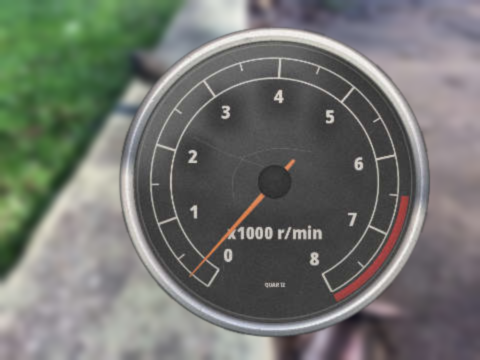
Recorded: **250** rpm
